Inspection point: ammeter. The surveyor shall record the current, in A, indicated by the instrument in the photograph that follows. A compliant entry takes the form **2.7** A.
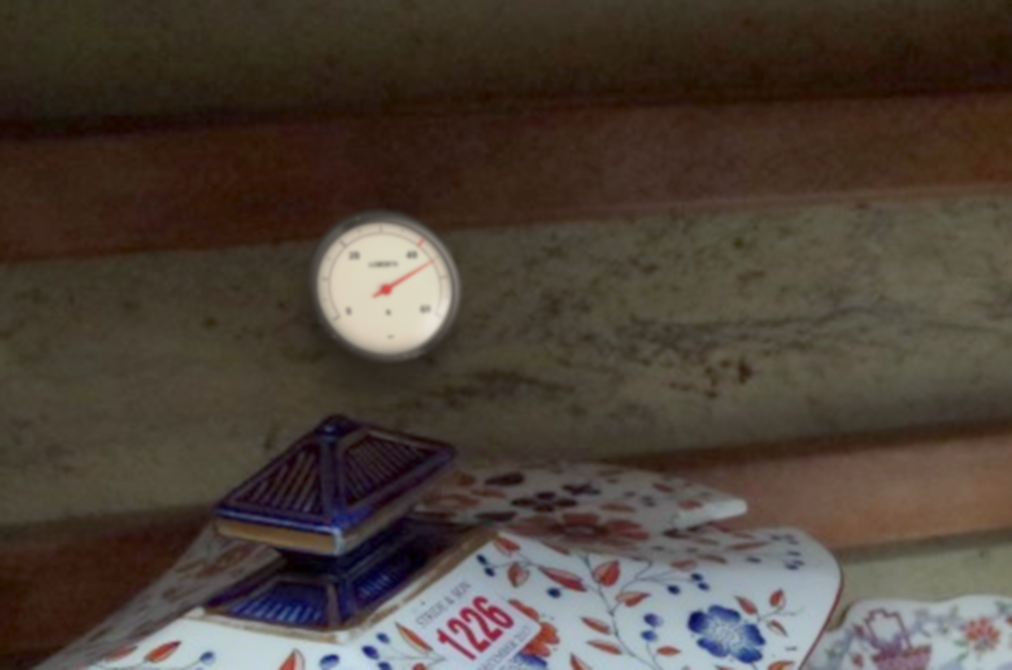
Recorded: **45** A
